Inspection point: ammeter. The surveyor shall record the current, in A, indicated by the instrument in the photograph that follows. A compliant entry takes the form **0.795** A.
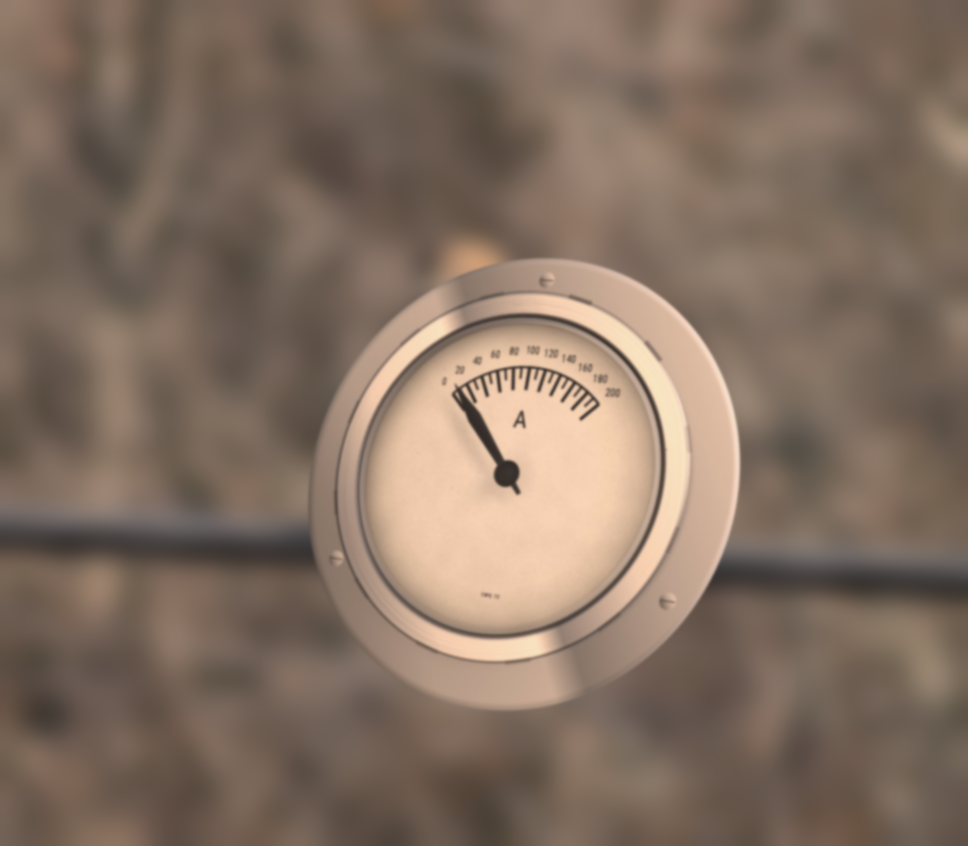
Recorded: **10** A
